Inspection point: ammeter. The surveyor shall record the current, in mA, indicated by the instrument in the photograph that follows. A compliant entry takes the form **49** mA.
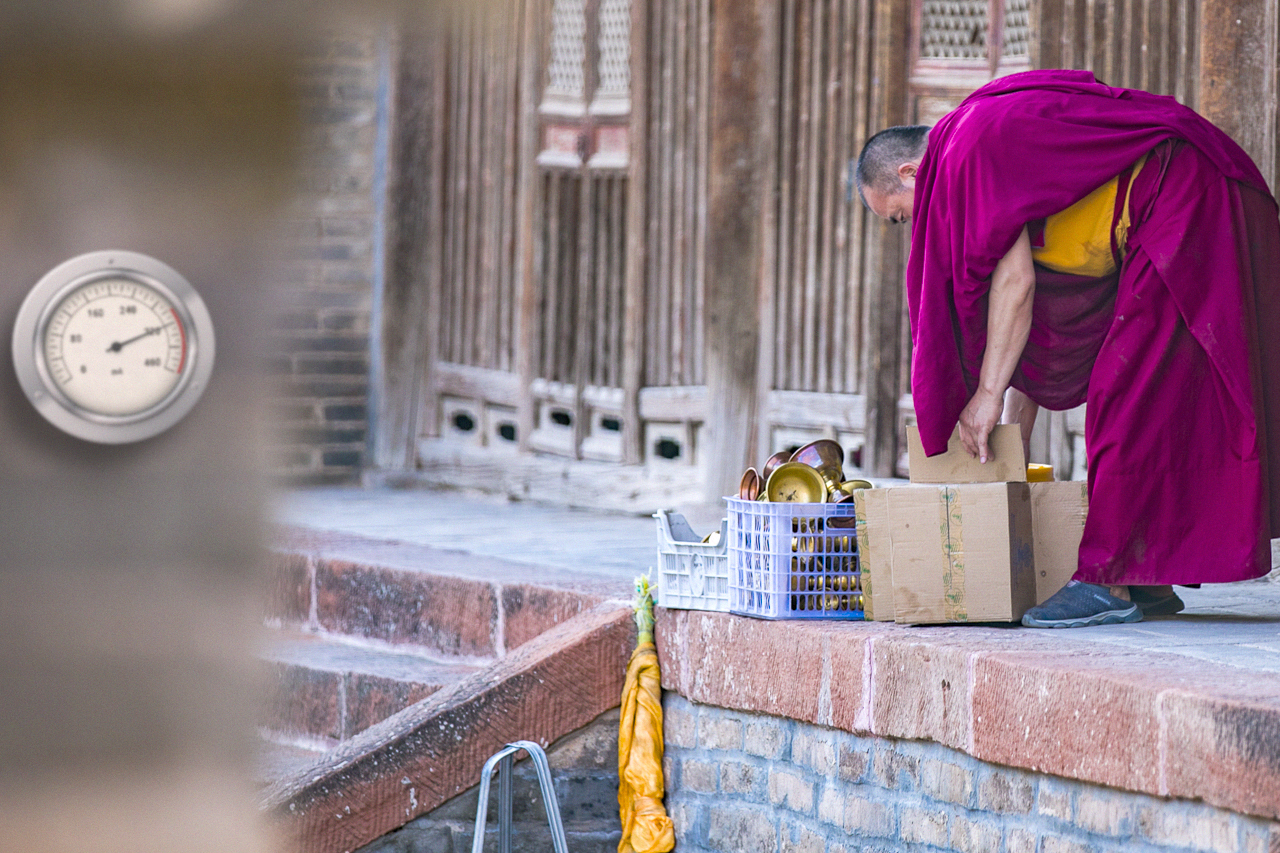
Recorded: **320** mA
